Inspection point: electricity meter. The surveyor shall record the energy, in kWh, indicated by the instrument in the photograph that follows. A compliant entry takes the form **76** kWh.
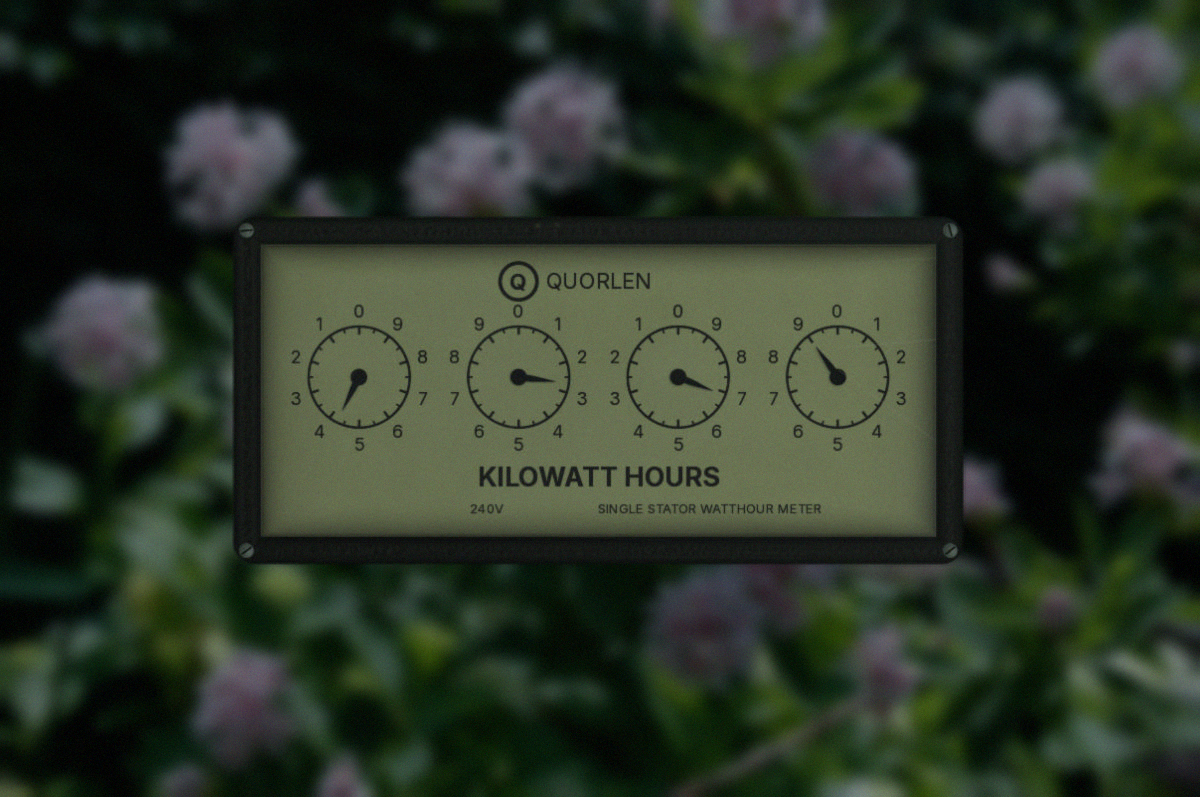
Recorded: **4269** kWh
